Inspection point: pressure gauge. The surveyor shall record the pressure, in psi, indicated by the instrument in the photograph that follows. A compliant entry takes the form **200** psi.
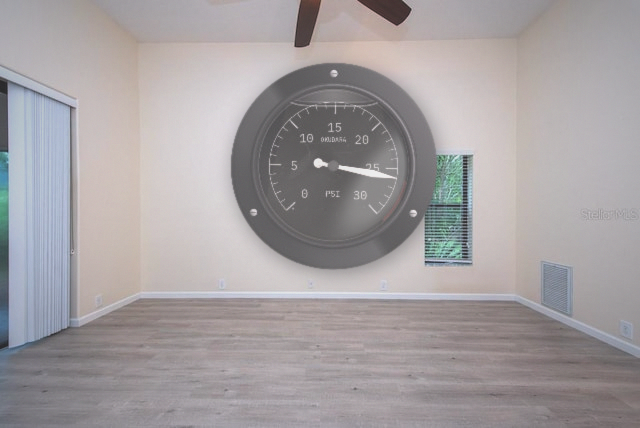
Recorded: **26** psi
